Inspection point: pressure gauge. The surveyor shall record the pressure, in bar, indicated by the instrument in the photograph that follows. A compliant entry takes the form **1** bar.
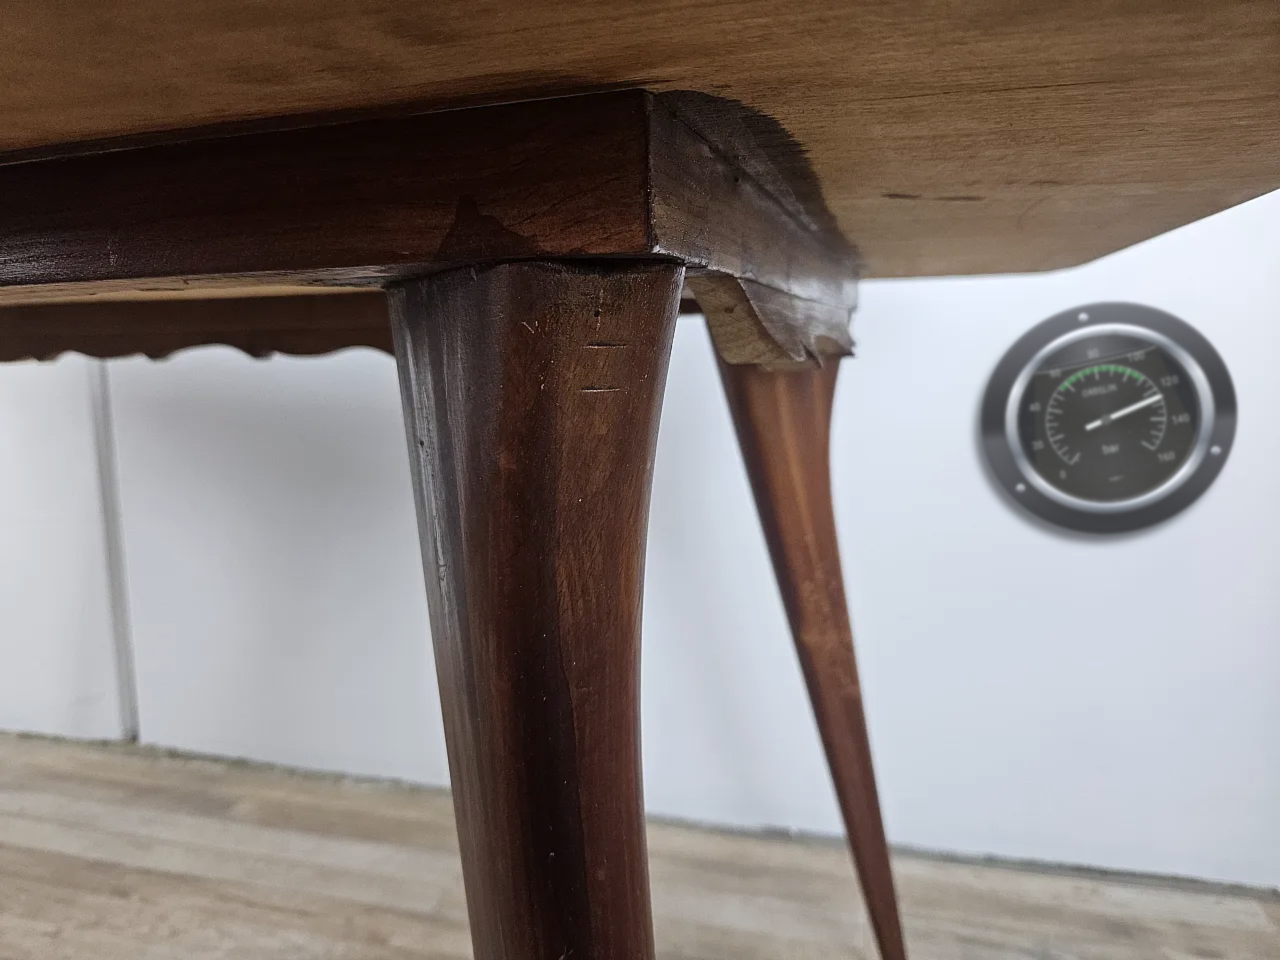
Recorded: **125** bar
